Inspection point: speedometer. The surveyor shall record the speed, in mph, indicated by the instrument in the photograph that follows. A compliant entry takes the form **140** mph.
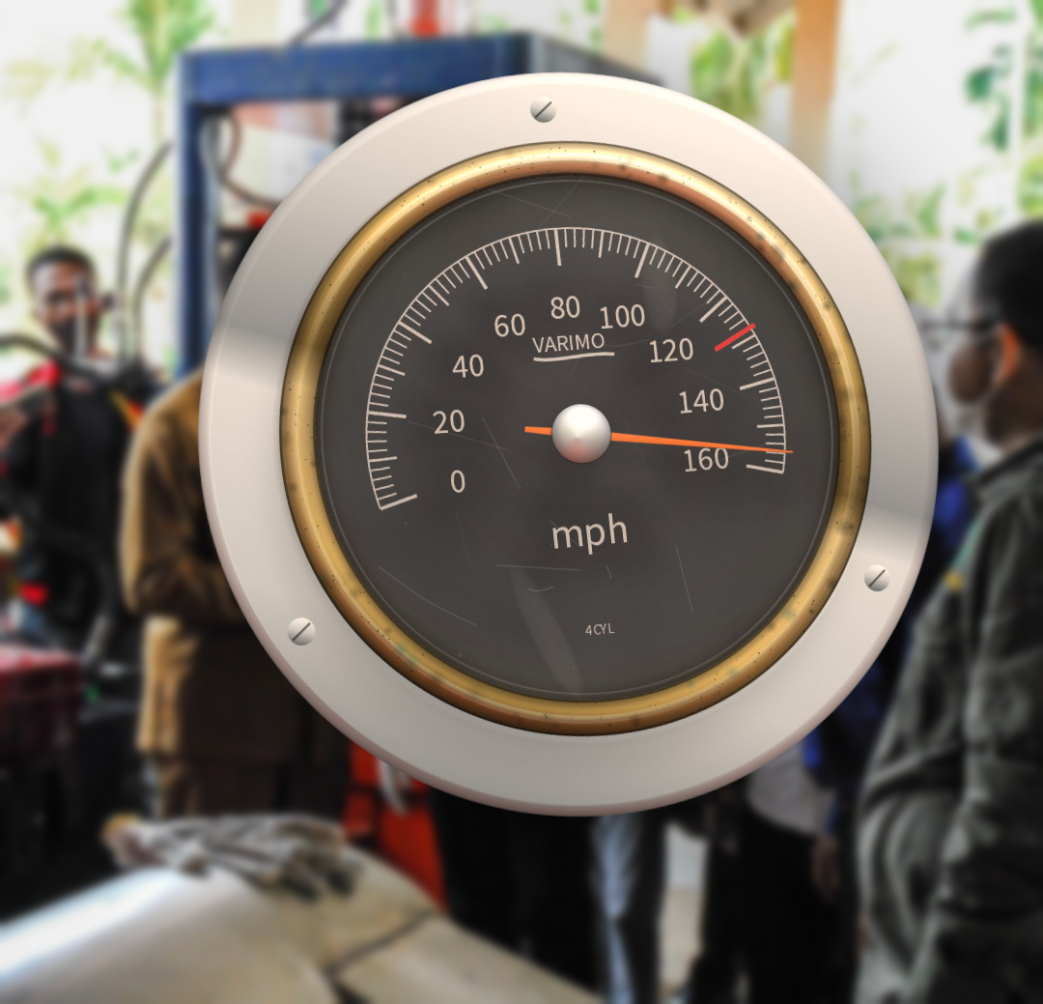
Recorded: **156** mph
